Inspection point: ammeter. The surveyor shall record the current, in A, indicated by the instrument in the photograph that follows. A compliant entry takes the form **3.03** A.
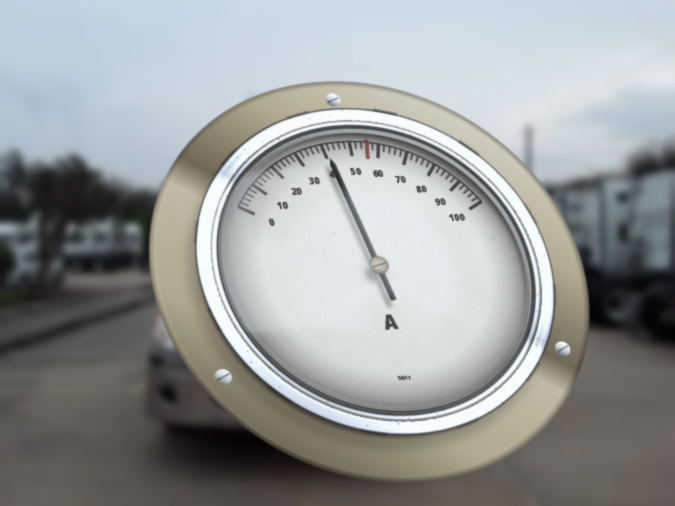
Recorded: **40** A
